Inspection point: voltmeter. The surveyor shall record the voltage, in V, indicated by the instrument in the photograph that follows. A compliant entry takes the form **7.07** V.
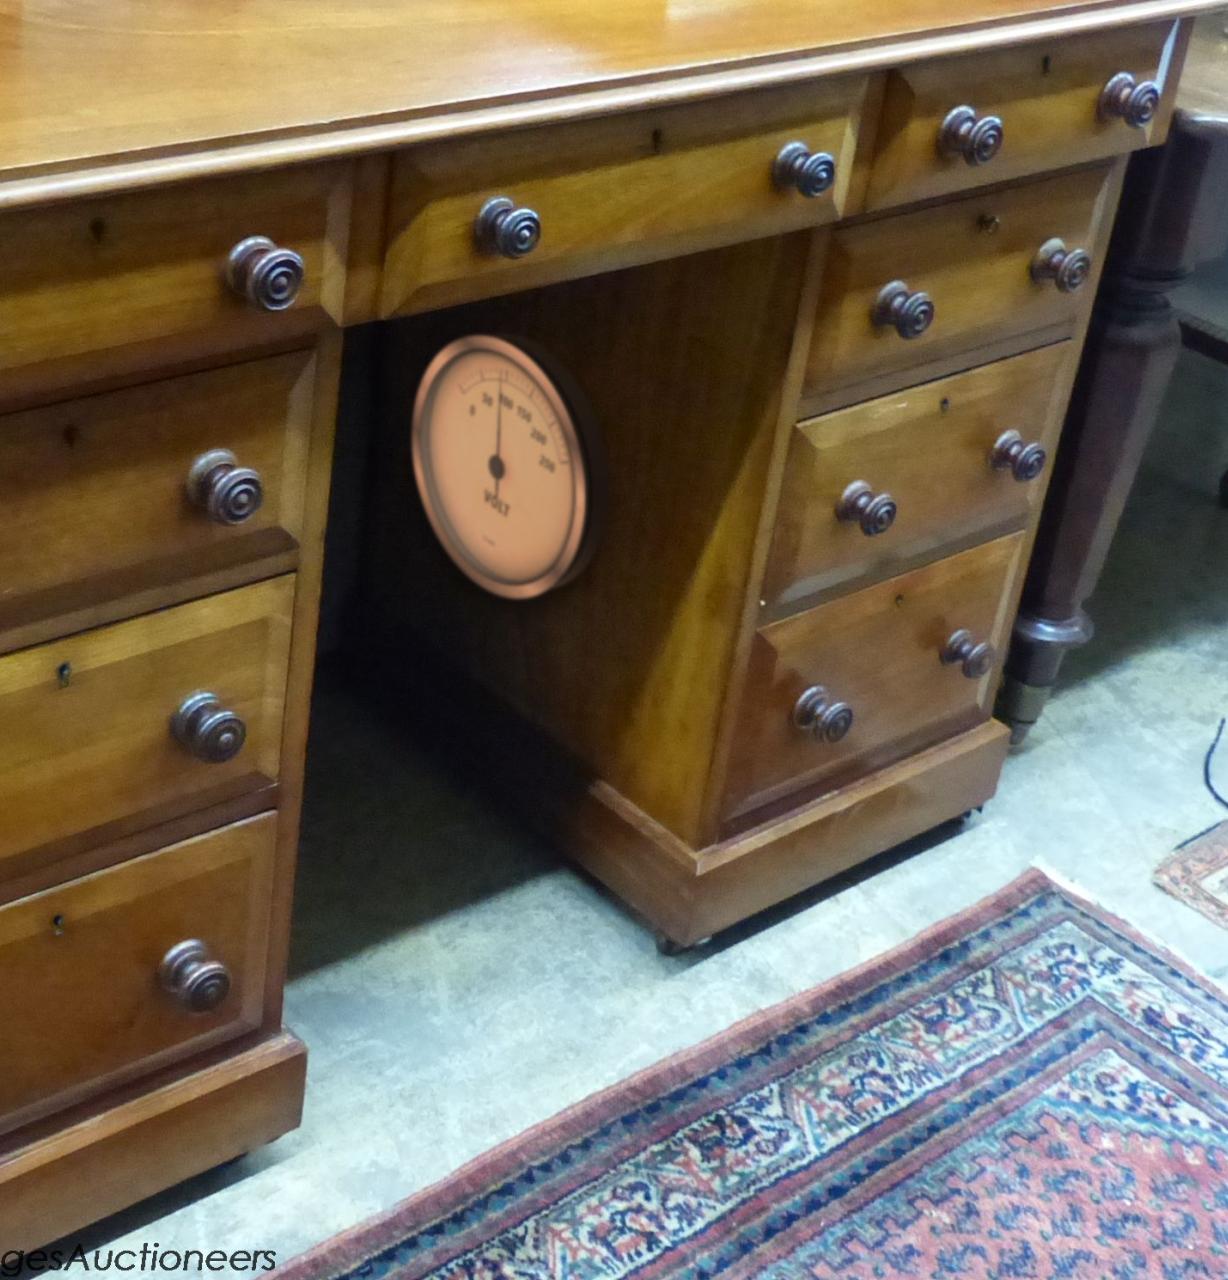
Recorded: **100** V
